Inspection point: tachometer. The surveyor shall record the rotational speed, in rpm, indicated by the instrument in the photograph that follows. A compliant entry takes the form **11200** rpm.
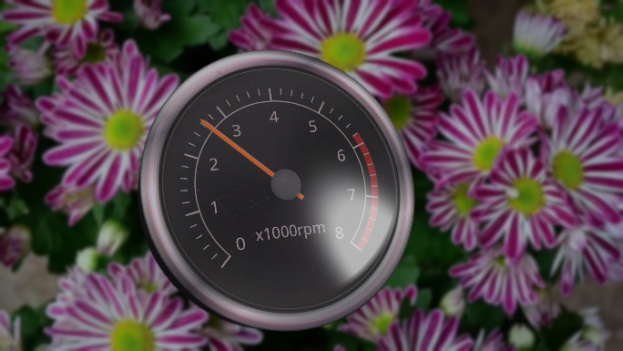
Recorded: **2600** rpm
